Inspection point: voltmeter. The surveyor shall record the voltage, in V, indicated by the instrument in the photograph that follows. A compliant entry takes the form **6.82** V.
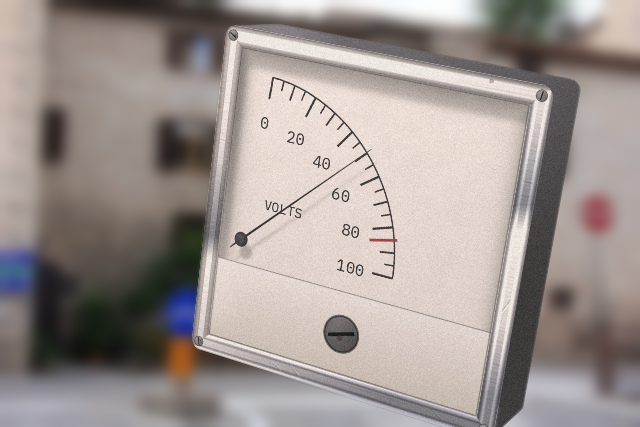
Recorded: **50** V
